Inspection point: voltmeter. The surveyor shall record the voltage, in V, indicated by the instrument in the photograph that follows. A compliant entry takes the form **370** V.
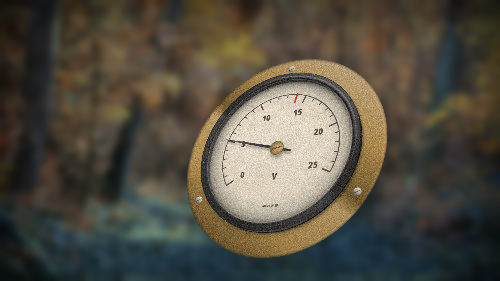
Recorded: **5** V
